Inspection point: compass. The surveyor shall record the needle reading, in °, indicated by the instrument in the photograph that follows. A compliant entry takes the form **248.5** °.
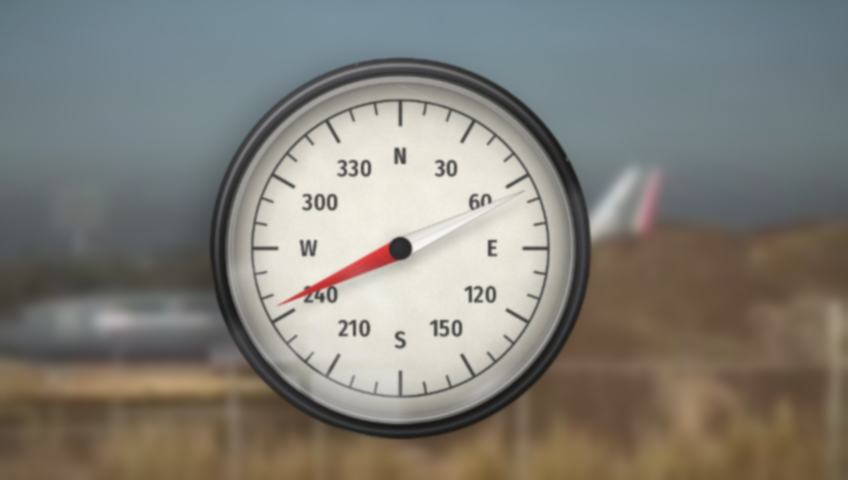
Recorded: **245** °
